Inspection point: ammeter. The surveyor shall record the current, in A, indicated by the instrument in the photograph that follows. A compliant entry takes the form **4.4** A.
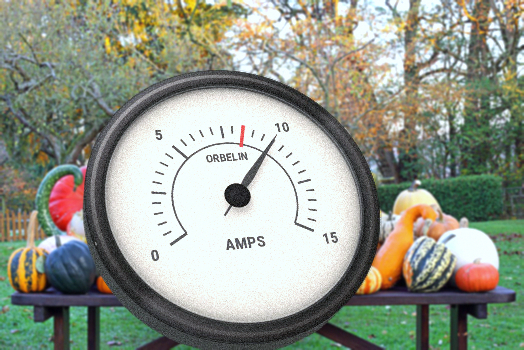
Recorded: **10** A
